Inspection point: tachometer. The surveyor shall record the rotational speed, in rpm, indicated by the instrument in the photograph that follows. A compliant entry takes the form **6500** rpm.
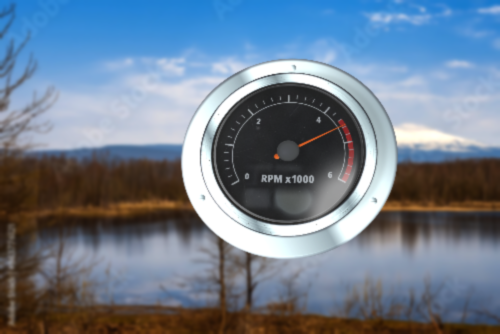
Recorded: **4600** rpm
